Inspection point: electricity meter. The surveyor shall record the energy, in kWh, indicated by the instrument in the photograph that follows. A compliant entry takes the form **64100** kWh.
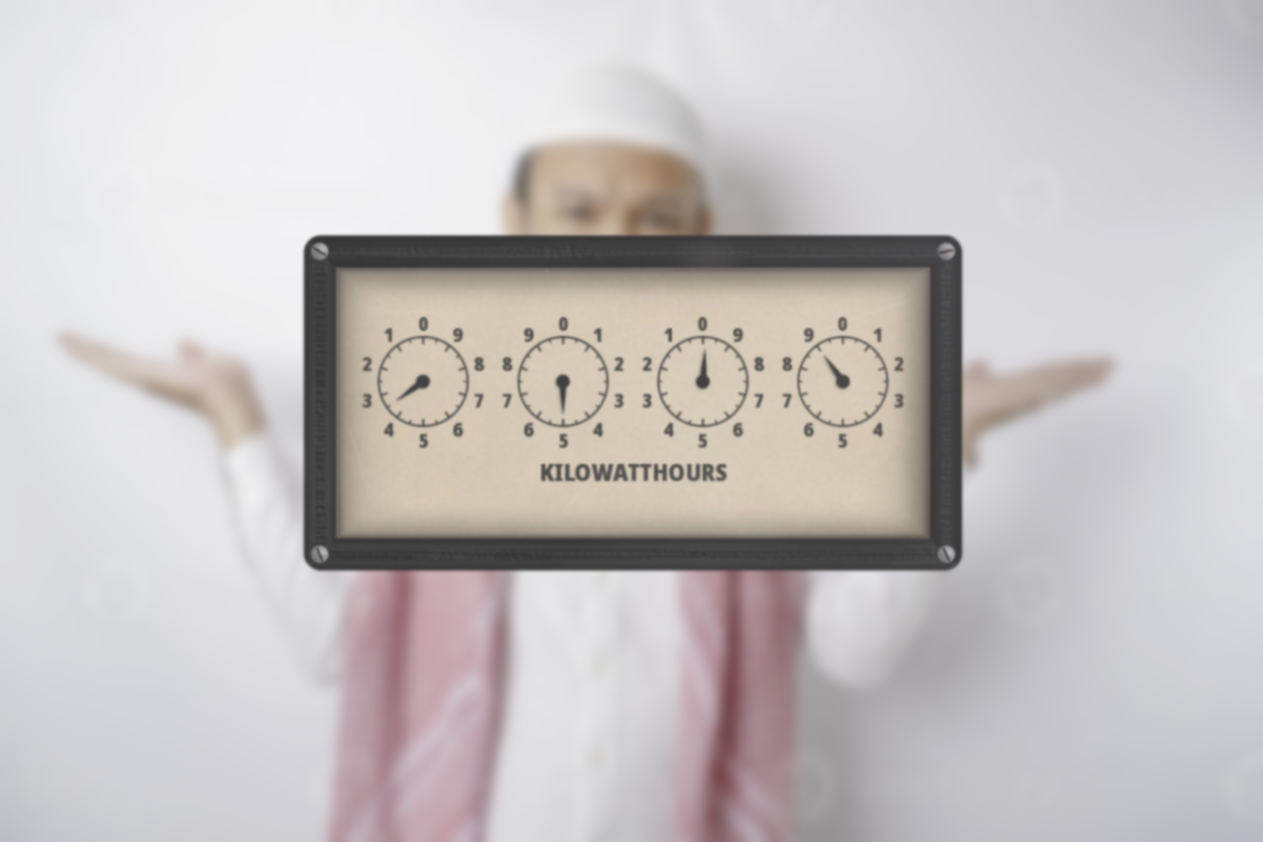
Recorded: **3499** kWh
